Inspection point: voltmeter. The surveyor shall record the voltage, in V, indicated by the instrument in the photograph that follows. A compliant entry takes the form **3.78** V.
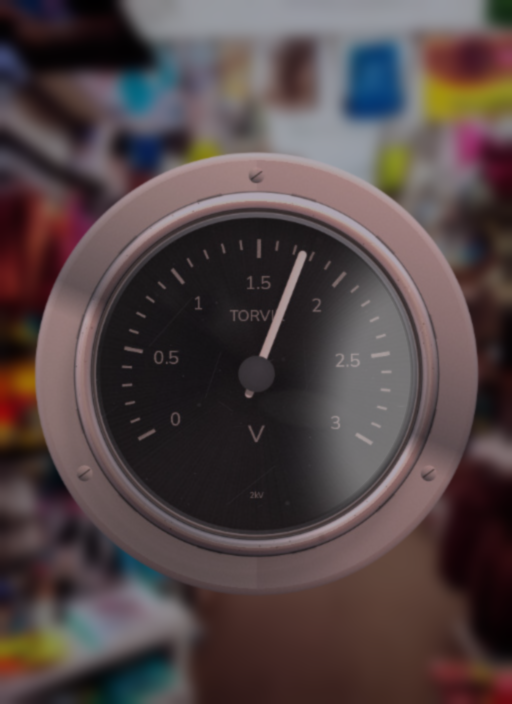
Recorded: **1.75** V
